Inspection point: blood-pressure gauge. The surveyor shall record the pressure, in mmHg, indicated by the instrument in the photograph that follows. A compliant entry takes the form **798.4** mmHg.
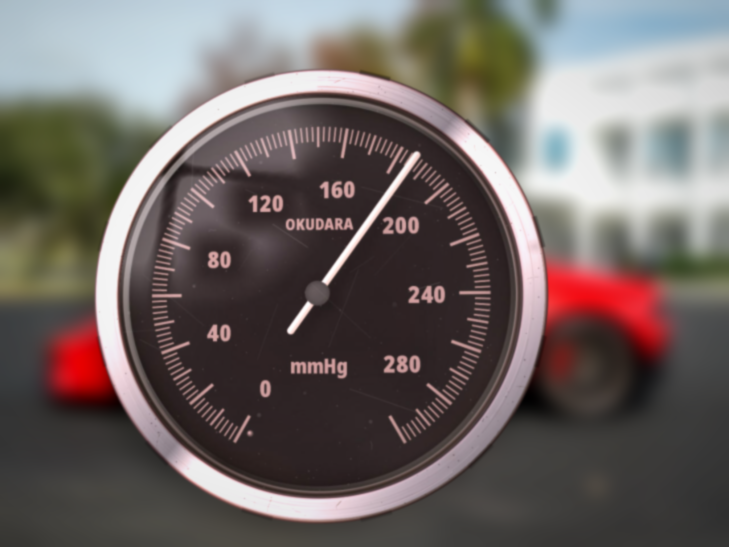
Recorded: **186** mmHg
